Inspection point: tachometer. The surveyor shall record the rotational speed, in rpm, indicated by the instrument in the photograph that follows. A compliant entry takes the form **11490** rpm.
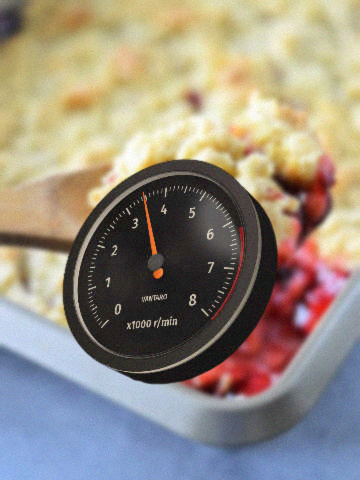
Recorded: **3500** rpm
